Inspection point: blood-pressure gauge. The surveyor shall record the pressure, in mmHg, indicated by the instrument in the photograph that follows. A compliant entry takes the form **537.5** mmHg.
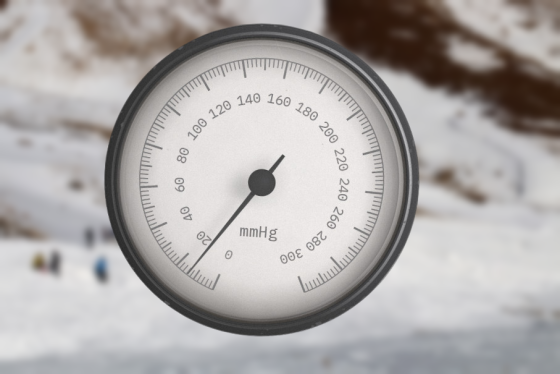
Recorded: **14** mmHg
